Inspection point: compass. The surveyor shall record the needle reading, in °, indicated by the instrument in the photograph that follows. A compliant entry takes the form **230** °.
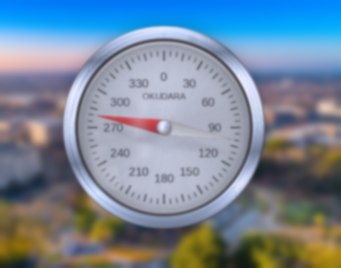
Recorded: **280** °
